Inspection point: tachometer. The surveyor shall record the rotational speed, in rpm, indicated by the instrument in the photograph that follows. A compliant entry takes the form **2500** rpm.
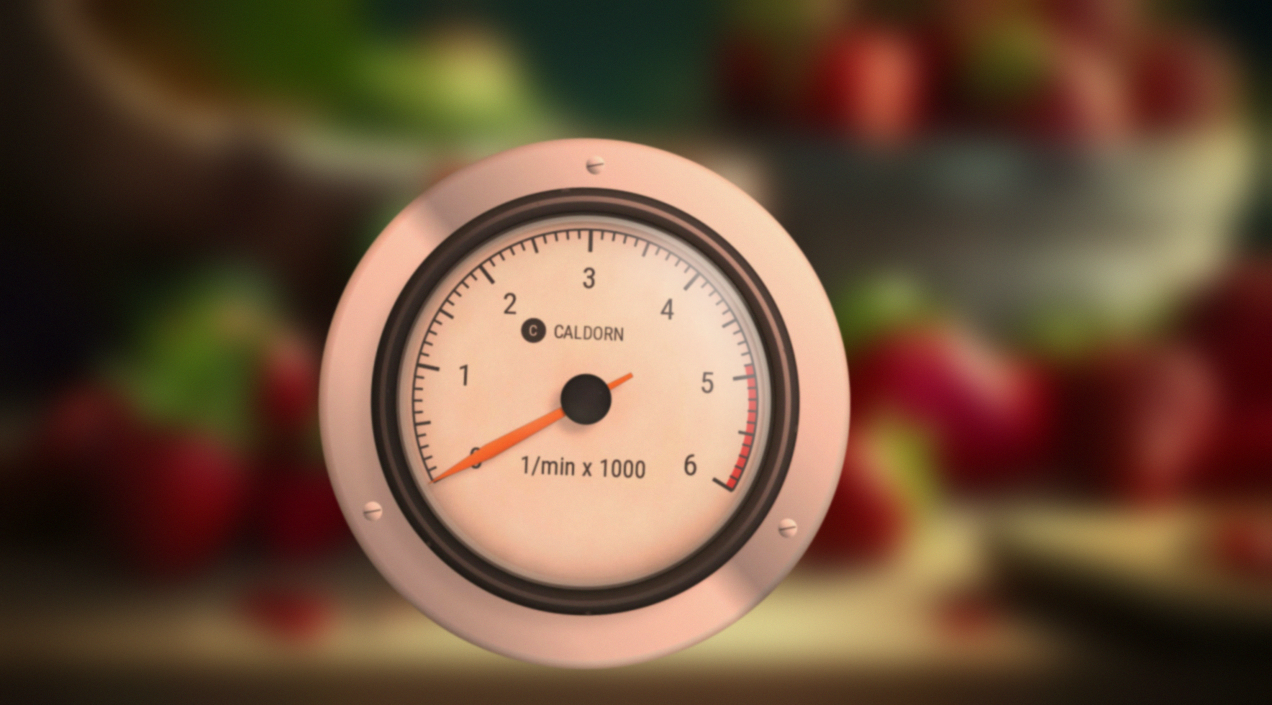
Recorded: **0** rpm
